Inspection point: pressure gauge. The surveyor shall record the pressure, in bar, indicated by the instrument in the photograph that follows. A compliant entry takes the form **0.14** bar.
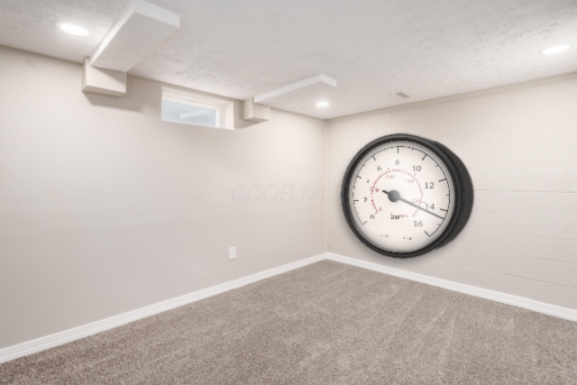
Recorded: **14.5** bar
